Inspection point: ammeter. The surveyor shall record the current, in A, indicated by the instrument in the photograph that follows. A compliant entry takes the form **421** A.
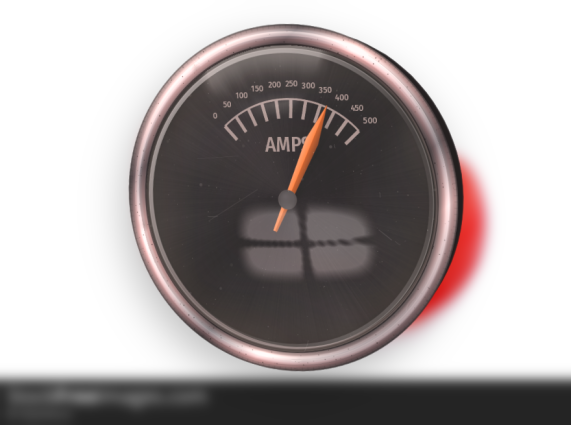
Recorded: **375** A
